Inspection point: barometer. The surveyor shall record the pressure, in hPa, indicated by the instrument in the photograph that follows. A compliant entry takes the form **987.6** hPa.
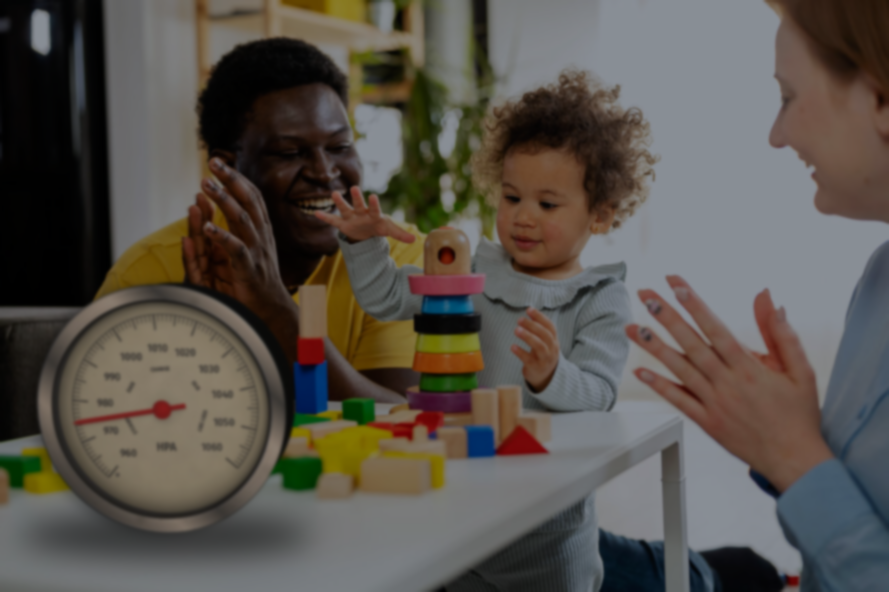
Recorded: **975** hPa
